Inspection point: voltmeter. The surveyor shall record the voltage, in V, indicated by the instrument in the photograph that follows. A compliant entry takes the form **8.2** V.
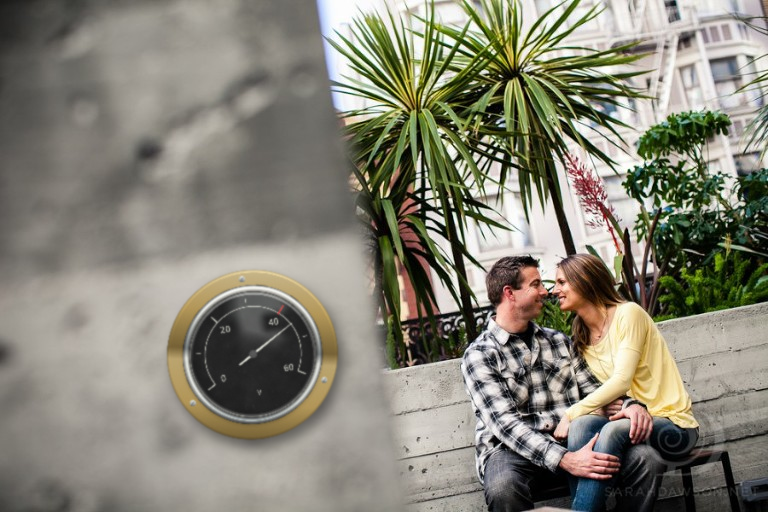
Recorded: **45** V
